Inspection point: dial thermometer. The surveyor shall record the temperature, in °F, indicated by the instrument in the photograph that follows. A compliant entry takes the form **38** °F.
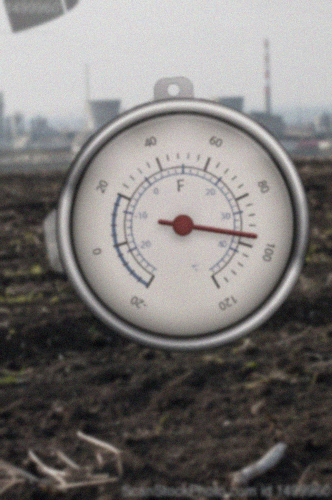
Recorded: **96** °F
